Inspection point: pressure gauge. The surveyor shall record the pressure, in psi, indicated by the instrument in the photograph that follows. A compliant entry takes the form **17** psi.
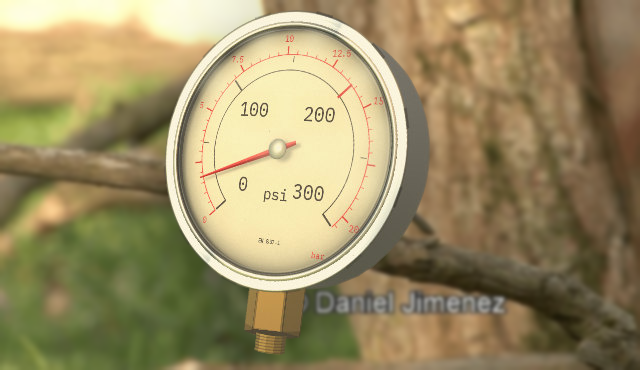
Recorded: **25** psi
